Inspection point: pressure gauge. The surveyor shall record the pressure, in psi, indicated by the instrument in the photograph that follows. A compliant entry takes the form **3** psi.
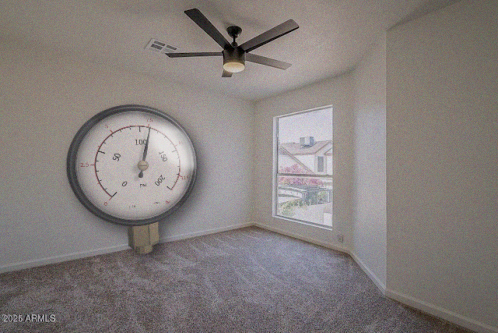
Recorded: **110** psi
